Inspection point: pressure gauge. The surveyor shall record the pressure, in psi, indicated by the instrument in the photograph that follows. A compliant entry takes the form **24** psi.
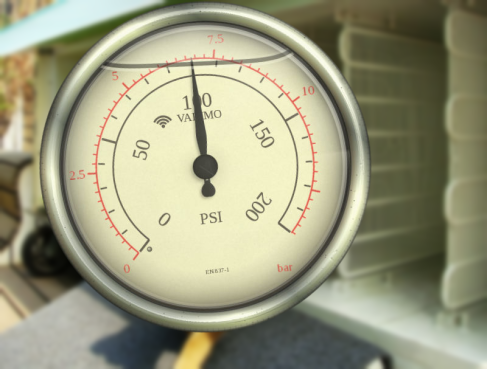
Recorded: **100** psi
